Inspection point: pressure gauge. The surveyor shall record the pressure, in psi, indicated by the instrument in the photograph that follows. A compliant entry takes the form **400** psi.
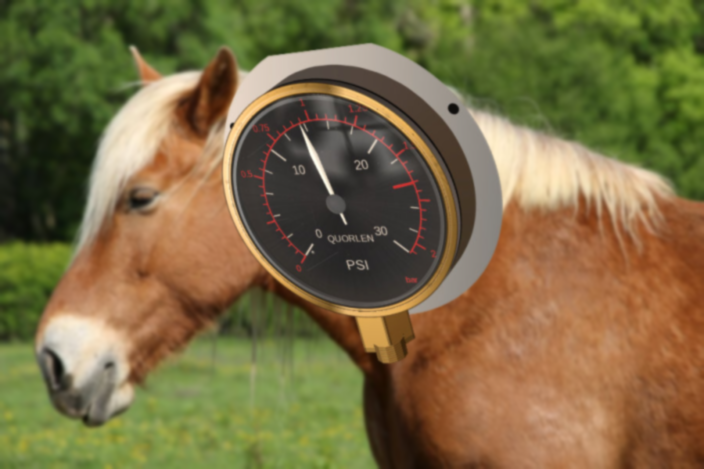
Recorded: **14** psi
